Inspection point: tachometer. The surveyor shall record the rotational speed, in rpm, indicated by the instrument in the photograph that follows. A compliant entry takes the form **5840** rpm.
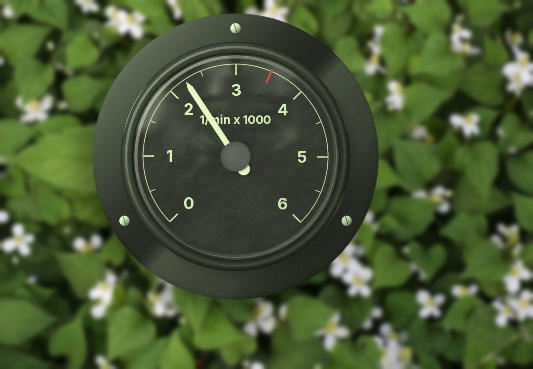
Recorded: **2250** rpm
